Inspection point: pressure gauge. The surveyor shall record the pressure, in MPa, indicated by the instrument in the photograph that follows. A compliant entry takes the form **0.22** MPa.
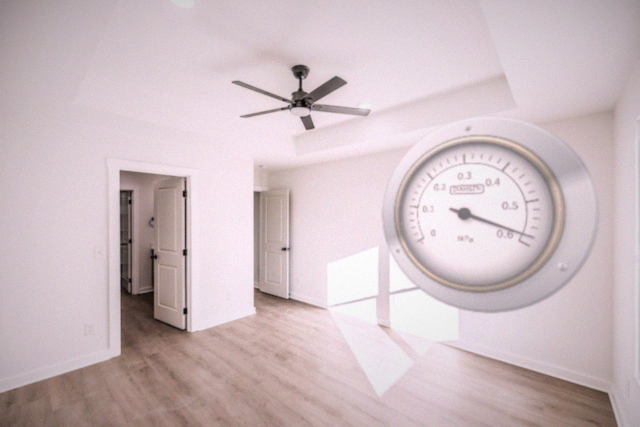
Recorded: **0.58** MPa
